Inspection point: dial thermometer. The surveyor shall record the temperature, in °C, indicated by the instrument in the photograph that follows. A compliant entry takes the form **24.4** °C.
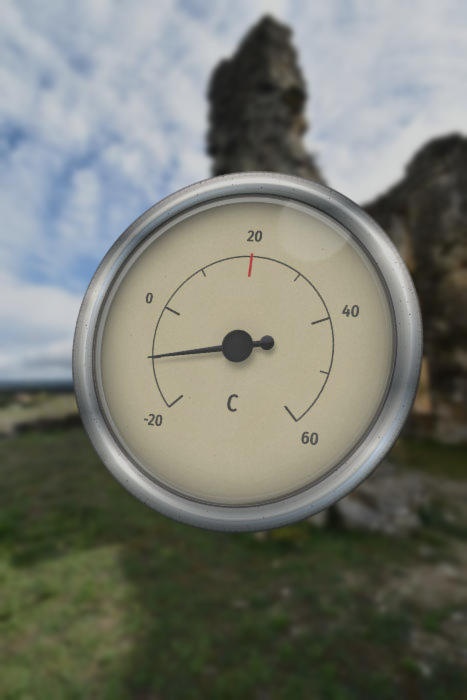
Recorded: **-10** °C
